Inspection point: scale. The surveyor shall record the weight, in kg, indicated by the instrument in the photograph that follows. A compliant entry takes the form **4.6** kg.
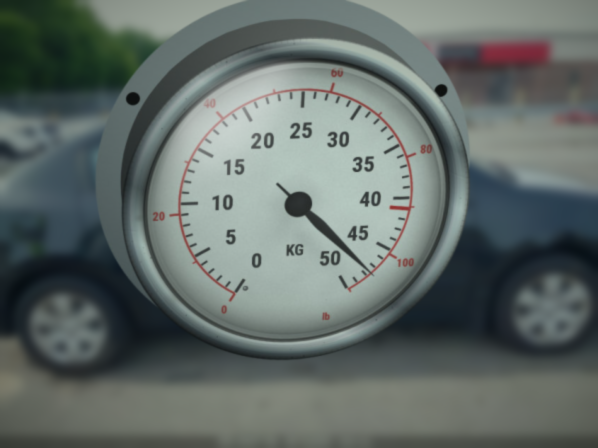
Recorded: **47.5** kg
